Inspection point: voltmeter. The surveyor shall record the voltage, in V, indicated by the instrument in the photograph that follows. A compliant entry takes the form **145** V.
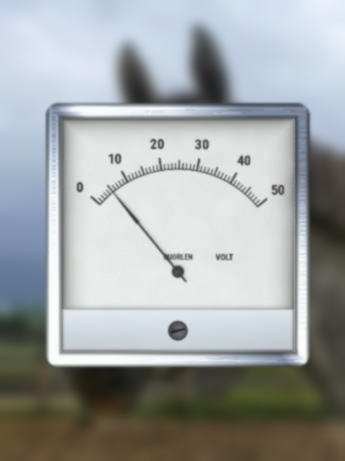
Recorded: **5** V
